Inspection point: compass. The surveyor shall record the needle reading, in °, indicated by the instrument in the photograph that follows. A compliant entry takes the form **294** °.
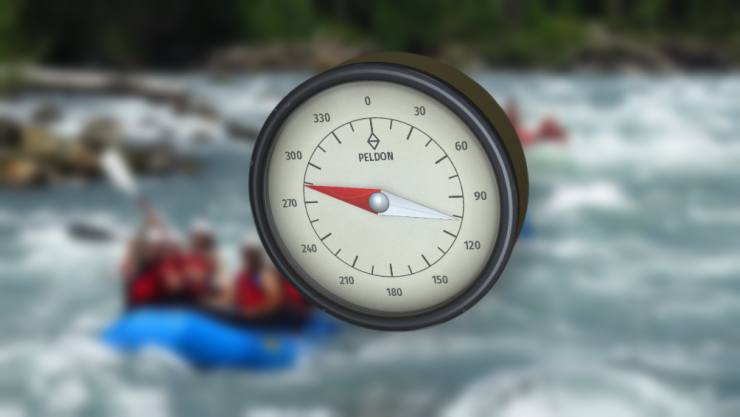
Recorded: **285** °
